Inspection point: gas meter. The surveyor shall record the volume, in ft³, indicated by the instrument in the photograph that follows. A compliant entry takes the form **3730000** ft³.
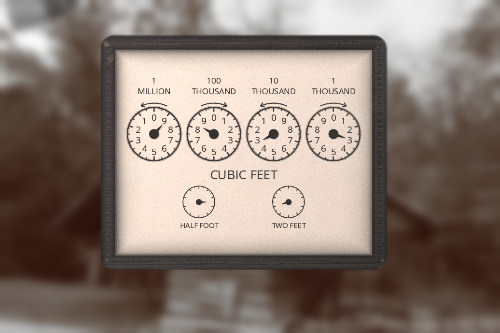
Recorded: **883300** ft³
